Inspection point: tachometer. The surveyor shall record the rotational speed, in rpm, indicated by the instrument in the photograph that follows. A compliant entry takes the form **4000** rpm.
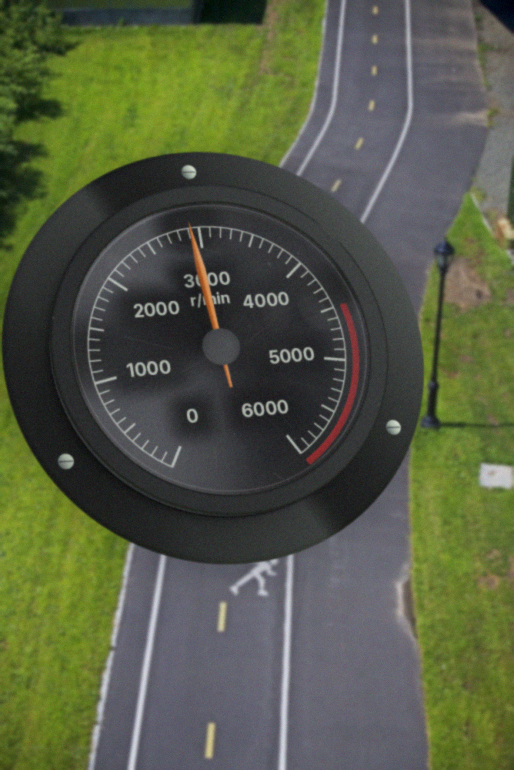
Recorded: **2900** rpm
